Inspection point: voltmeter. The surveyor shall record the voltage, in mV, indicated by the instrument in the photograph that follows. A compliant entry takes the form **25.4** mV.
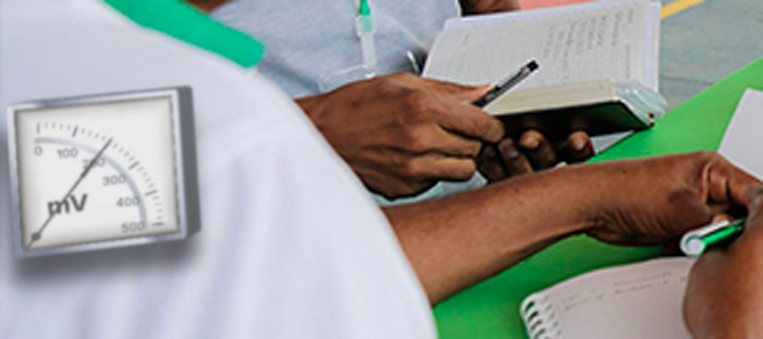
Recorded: **200** mV
